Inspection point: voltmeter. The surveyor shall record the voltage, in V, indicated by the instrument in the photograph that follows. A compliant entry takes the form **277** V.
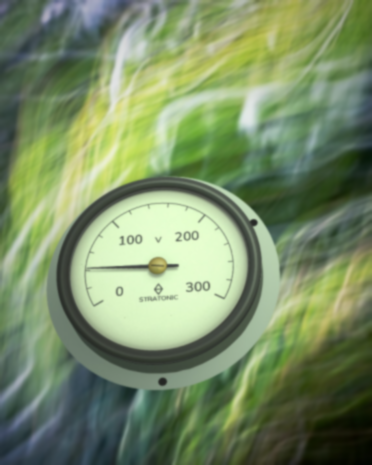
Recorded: **40** V
